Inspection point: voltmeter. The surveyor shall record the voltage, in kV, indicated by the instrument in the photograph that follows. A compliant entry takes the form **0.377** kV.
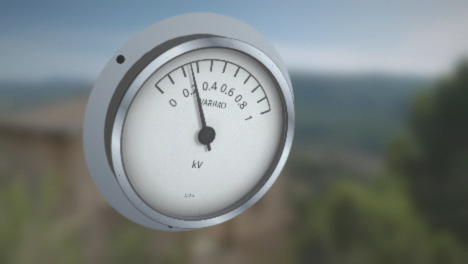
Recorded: **0.25** kV
